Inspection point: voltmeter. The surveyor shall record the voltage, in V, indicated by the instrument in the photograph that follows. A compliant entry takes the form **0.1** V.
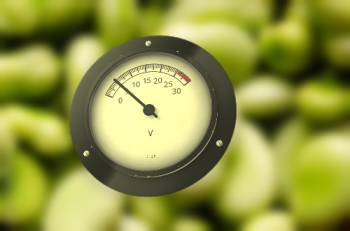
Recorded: **5** V
